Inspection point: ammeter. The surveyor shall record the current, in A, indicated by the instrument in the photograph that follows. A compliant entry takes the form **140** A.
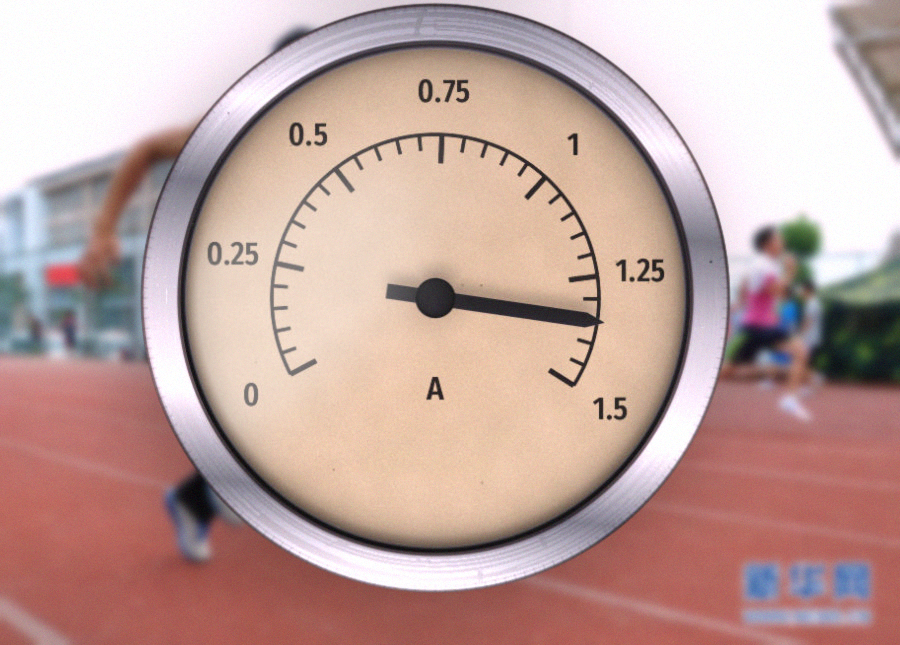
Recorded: **1.35** A
